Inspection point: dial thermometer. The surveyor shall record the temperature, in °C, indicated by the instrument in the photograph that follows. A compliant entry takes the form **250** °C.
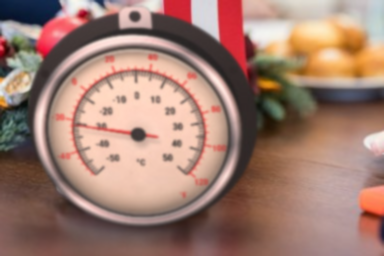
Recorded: **-30** °C
